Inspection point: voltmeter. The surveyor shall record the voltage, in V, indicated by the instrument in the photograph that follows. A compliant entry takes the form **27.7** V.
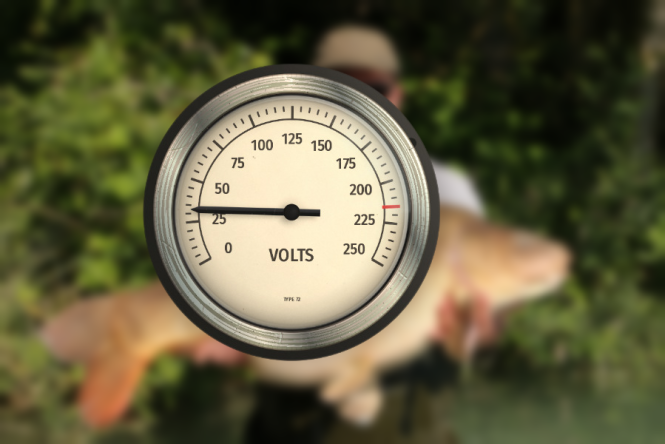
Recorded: **32.5** V
